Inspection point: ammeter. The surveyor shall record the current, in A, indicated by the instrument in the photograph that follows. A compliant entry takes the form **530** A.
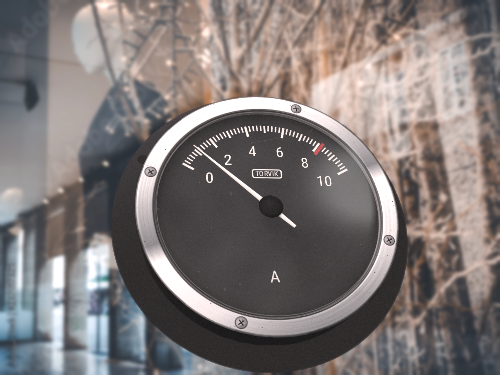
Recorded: **1** A
